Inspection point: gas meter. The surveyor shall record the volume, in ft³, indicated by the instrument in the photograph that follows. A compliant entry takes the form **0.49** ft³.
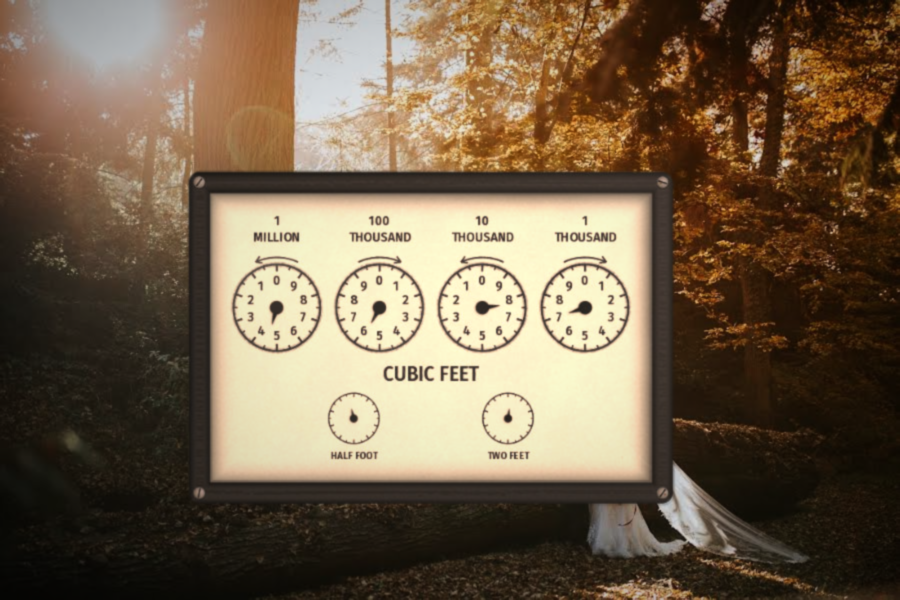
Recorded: **457700** ft³
